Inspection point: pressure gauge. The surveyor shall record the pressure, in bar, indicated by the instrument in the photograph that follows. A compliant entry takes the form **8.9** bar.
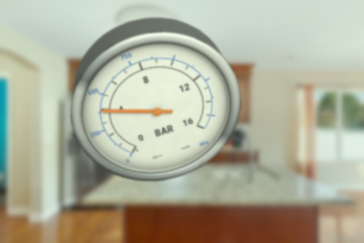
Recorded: **4** bar
